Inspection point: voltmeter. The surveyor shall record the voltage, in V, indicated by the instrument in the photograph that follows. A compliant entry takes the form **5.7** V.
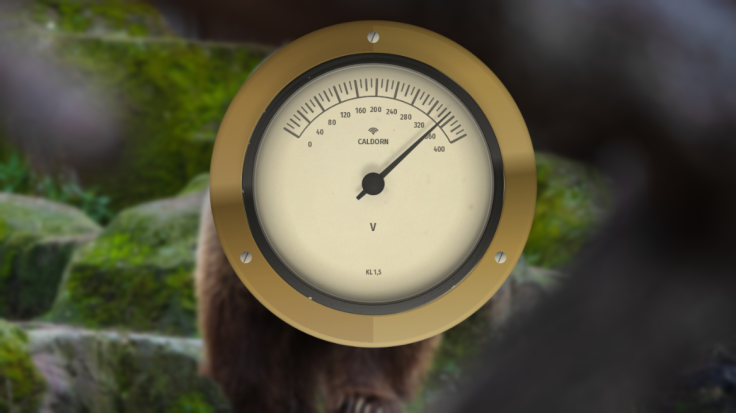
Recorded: **350** V
